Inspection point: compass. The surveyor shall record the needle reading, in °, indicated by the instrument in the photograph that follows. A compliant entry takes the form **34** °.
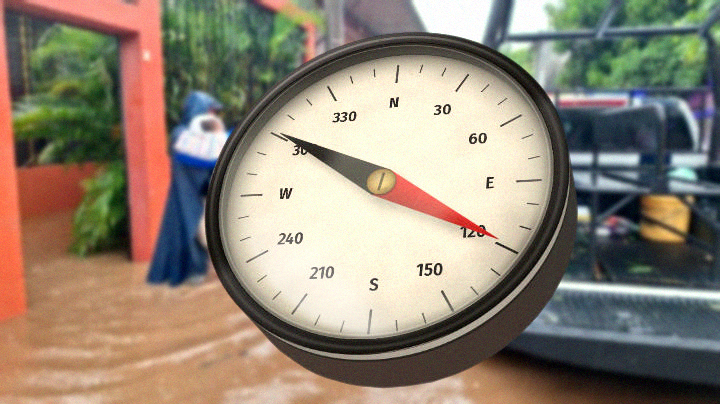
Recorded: **120** °
